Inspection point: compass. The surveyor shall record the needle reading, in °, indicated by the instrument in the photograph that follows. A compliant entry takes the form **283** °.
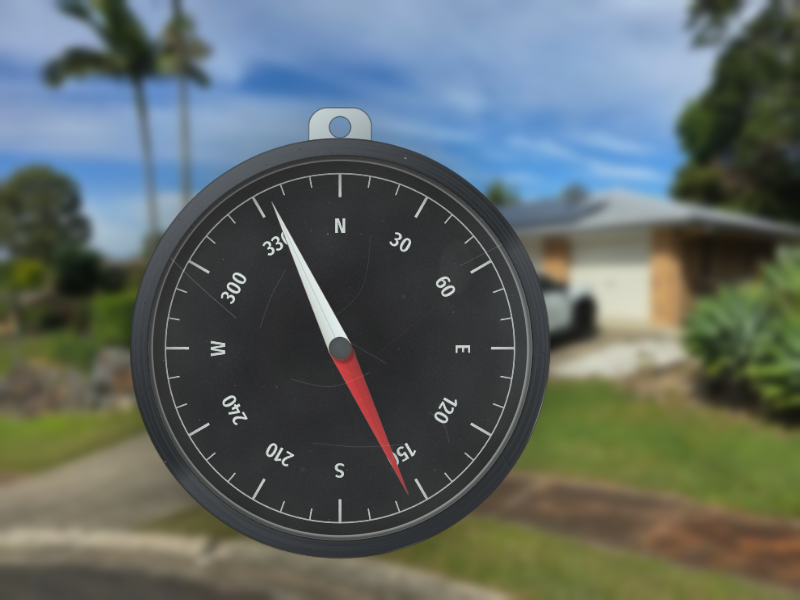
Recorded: **155** °
